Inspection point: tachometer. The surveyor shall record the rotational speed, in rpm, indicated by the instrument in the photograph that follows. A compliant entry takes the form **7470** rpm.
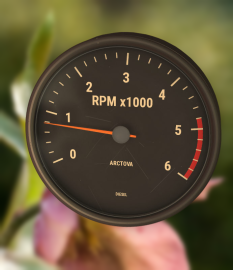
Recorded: **800** rpm
